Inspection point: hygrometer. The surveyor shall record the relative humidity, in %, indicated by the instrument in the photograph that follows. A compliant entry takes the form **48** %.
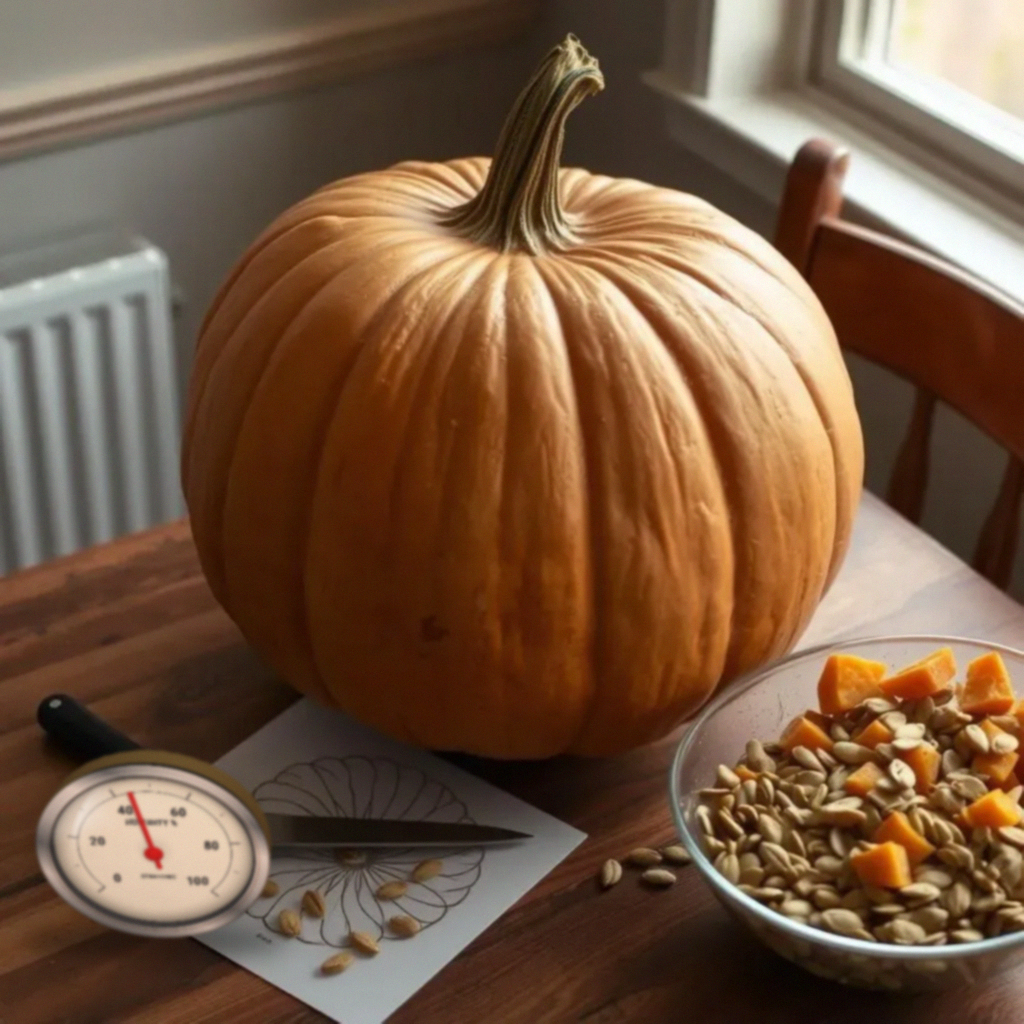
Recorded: **45** %
